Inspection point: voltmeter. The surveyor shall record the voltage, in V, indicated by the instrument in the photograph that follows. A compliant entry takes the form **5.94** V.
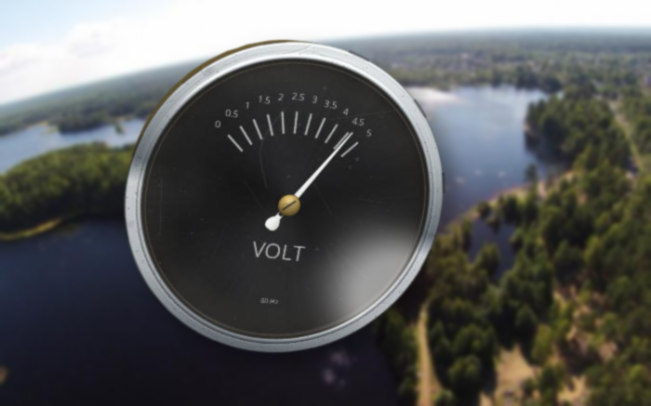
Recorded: **4.5** V
